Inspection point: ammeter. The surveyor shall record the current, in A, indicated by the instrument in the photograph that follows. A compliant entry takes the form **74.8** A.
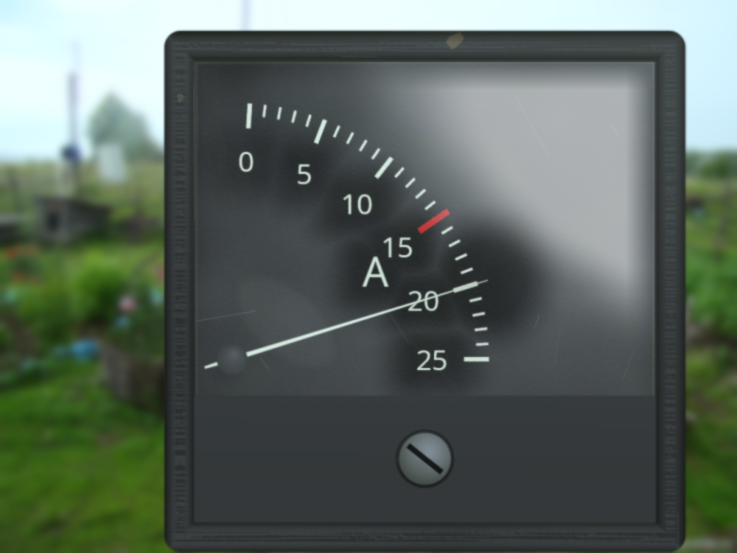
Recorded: **20** A
